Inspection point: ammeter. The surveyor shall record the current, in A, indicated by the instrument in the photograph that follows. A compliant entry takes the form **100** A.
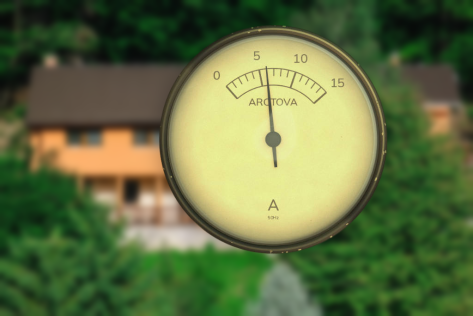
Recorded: **6** A
